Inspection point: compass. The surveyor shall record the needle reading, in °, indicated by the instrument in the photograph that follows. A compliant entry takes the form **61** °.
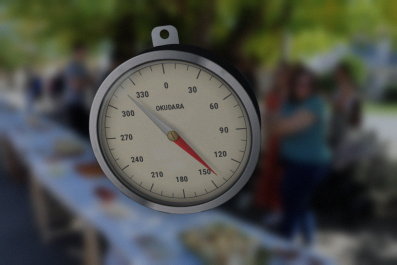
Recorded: **140** °
